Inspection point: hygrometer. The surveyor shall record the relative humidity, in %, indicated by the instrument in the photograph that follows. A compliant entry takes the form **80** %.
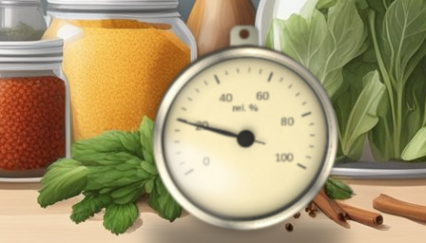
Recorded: **20** %
